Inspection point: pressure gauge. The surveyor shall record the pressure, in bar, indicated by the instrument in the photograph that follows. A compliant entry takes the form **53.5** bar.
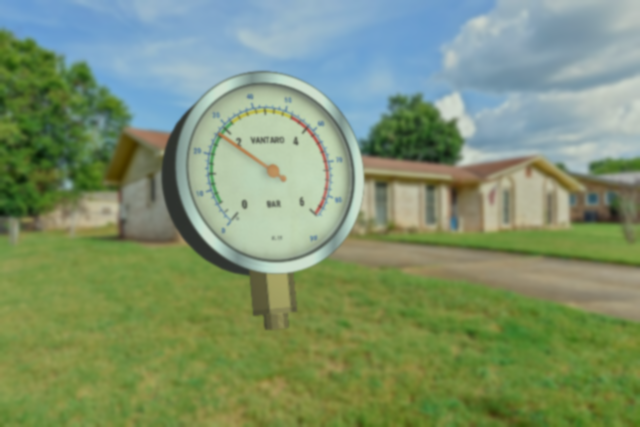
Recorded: **1.8** bar
